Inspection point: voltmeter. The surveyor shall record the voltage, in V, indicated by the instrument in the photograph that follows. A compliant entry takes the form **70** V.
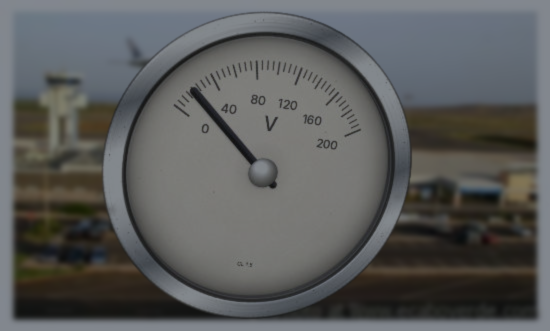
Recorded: **20** V
